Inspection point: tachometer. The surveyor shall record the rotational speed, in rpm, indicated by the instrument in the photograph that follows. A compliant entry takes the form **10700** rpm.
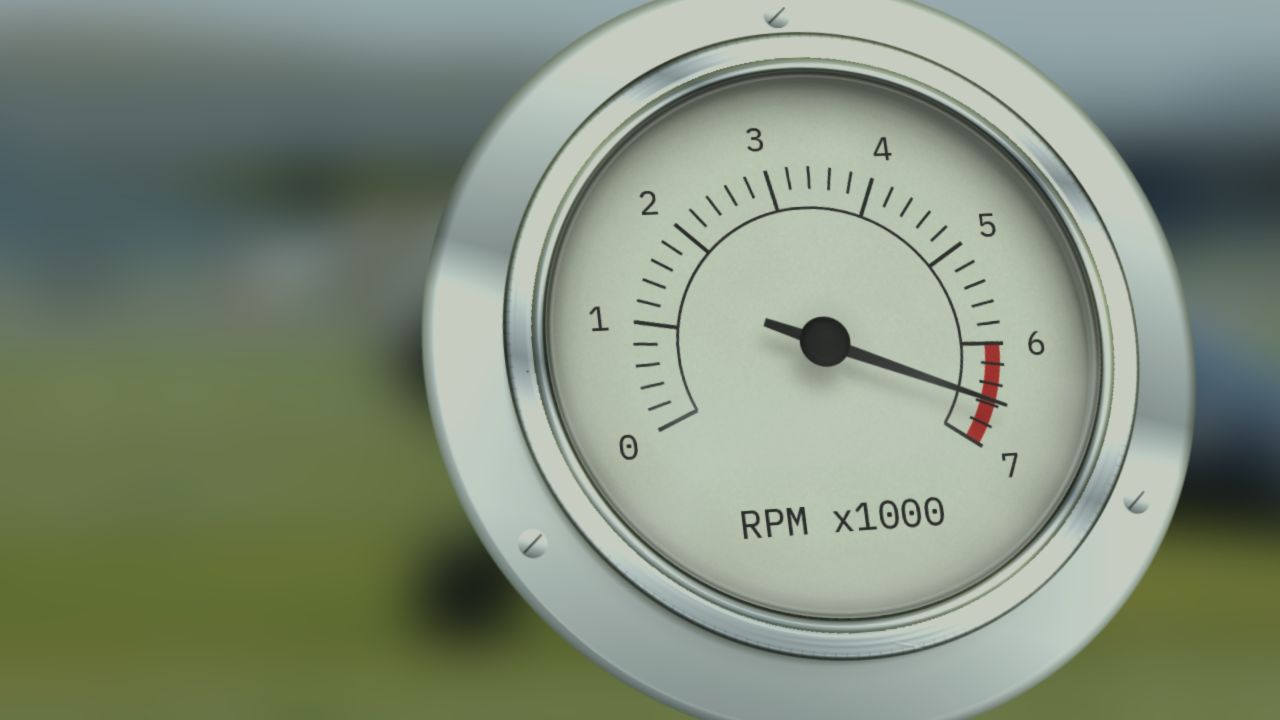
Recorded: **6600** rpm
